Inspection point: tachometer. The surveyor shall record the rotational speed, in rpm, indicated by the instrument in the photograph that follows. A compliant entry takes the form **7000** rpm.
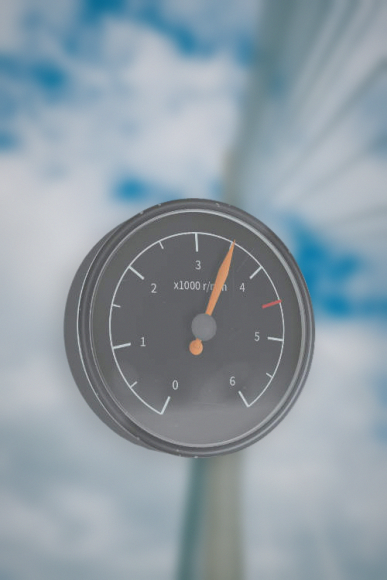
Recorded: **3500** rpm
